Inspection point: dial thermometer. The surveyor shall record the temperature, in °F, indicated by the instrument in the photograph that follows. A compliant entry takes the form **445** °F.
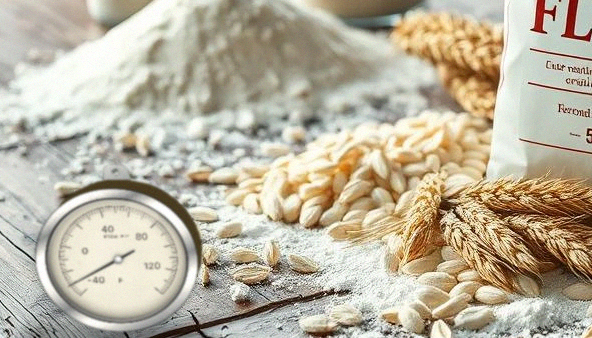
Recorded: **-30** °F
